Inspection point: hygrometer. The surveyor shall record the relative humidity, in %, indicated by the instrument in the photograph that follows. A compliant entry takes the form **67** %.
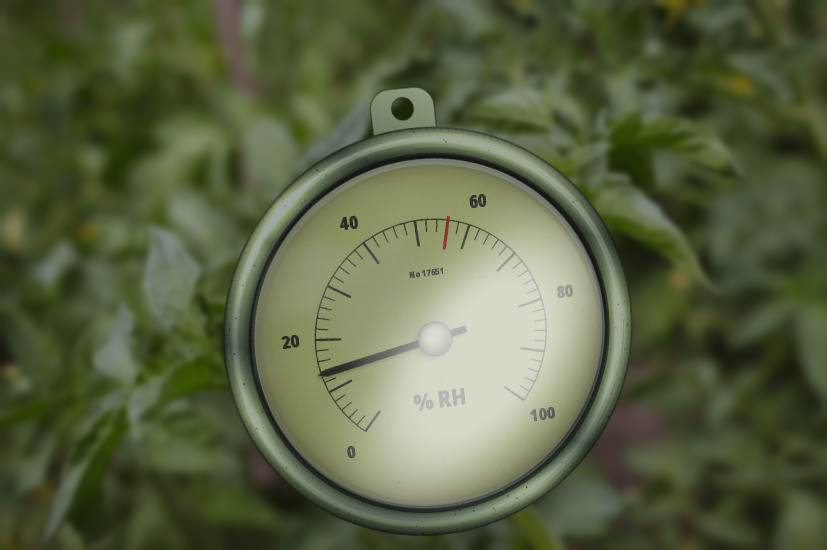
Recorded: **14** %
